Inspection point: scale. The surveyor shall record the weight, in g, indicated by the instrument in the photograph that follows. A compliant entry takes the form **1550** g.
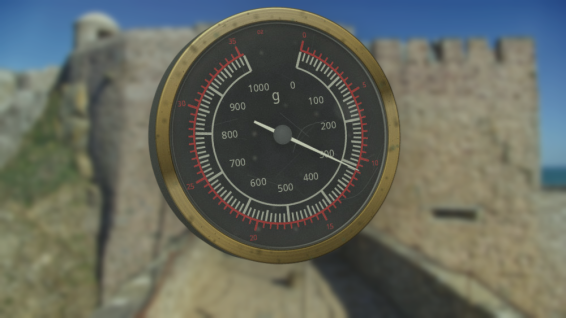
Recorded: **310** g
